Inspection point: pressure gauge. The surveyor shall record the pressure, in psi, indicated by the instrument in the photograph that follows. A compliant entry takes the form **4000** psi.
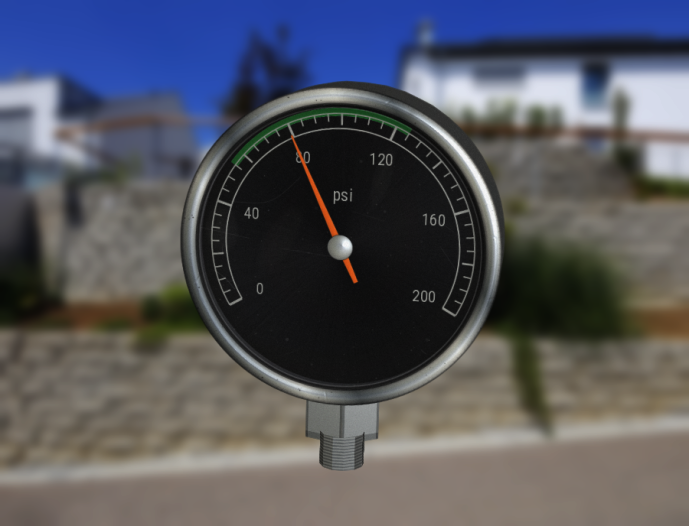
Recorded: **80** psi
